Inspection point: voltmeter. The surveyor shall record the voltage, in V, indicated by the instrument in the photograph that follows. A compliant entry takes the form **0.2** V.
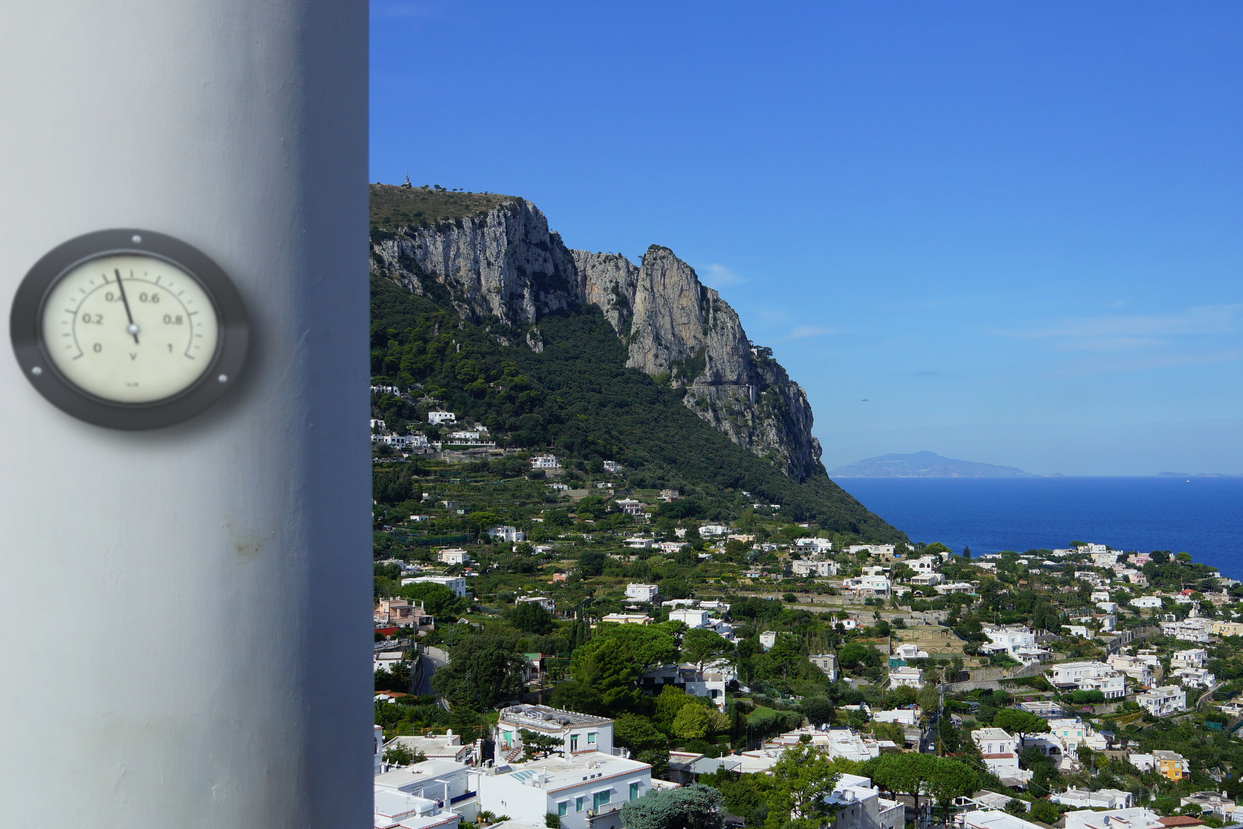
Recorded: **0.45** V
